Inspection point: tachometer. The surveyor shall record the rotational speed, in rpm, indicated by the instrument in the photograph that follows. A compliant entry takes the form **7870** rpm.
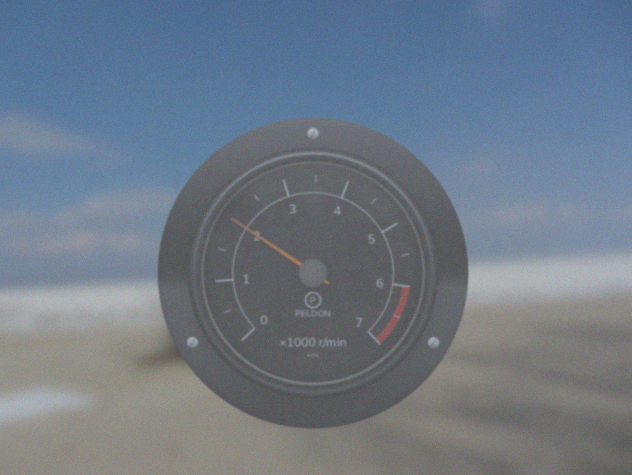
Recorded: **2000** rpm
